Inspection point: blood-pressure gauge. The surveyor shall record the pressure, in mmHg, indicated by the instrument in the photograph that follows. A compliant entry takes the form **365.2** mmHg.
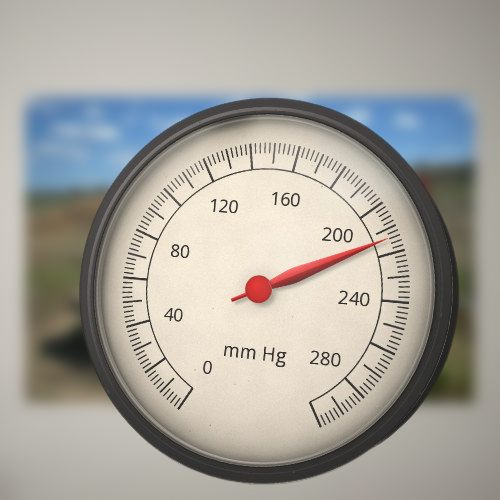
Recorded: **214** mmHg
